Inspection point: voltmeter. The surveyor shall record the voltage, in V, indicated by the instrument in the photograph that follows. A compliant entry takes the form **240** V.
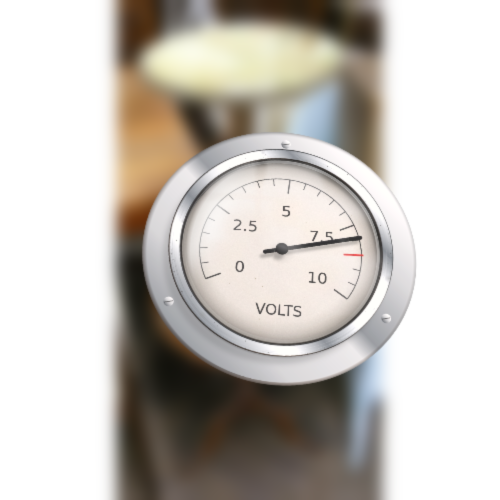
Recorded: **8** V
